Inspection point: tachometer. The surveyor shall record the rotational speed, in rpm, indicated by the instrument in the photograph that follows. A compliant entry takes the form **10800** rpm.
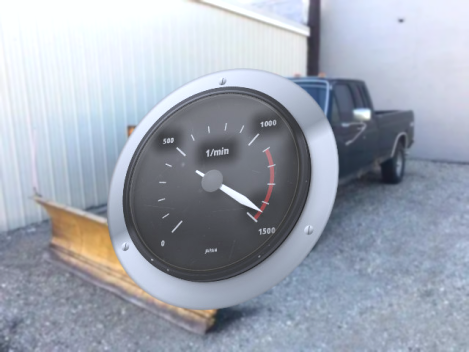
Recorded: **1450** rpm
